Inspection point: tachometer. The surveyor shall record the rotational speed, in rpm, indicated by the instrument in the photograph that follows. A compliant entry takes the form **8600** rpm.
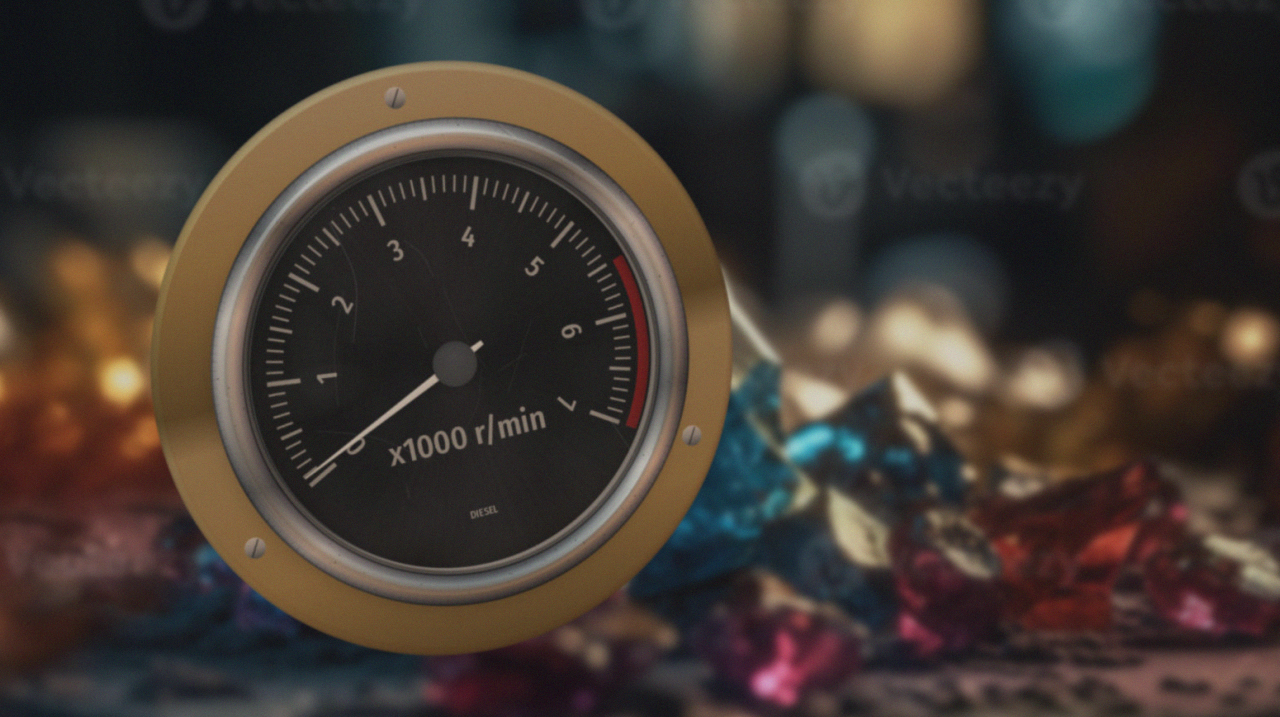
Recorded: **100** rpm
